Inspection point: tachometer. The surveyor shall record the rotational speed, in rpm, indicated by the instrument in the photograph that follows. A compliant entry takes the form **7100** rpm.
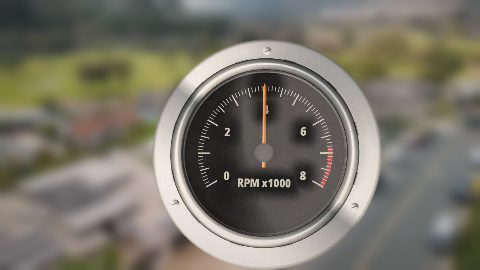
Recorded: **4000** rpm
